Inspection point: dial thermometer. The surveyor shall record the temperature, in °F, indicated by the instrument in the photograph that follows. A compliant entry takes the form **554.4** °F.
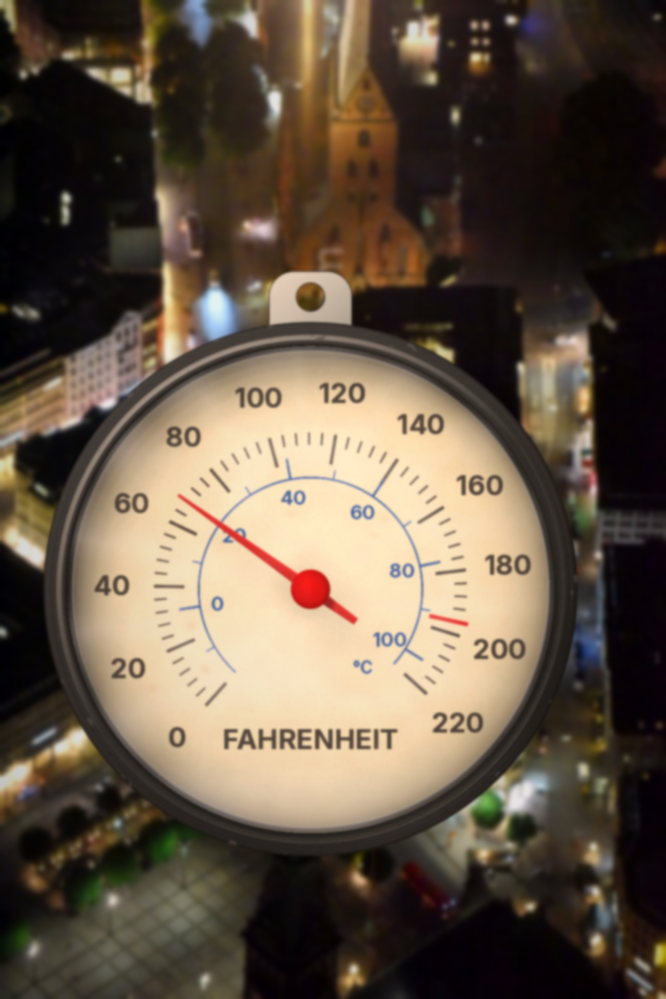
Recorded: **68** °F
